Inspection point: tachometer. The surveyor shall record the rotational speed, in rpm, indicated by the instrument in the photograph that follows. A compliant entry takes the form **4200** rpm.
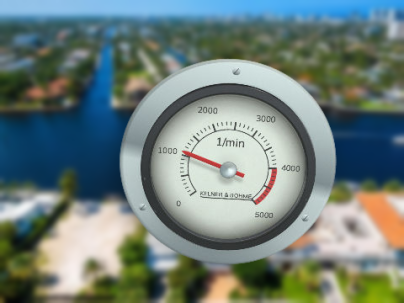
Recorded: **1100** rpm
